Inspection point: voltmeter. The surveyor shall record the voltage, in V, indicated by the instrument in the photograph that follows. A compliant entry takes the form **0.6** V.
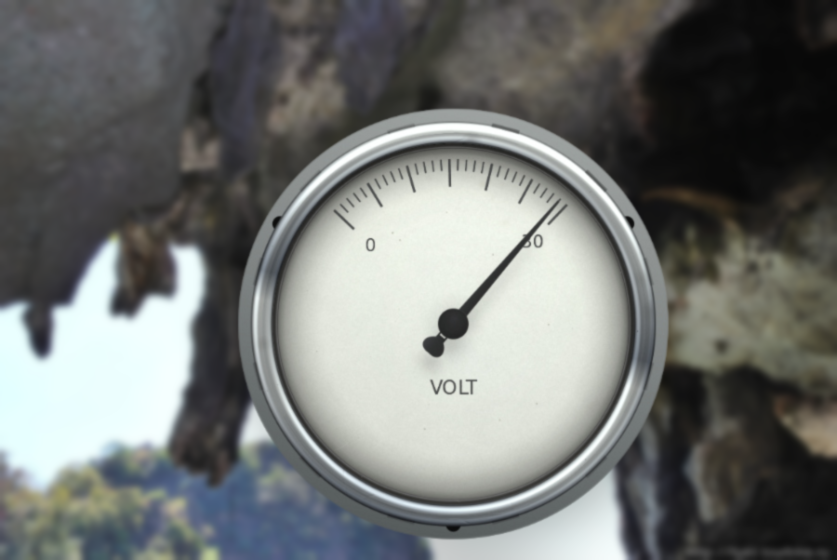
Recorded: **29** V
